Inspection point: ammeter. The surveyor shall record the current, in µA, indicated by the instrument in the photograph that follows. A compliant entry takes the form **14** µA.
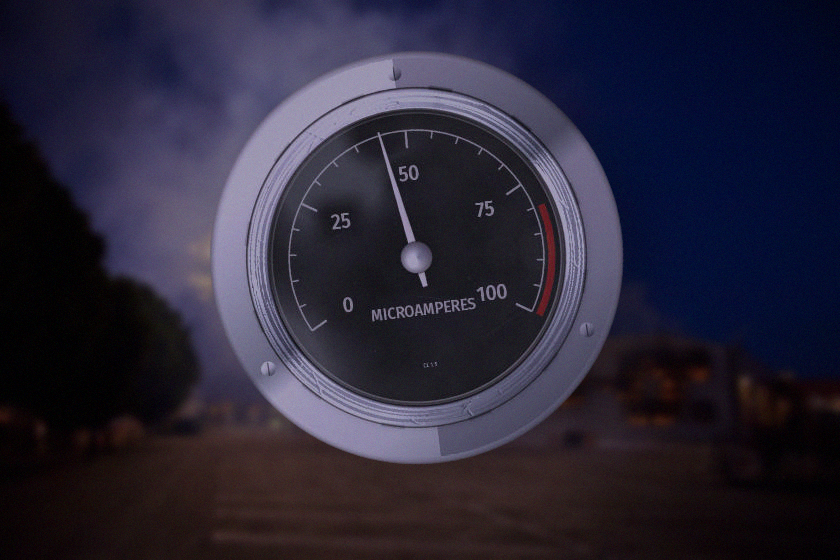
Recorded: **45** µA
